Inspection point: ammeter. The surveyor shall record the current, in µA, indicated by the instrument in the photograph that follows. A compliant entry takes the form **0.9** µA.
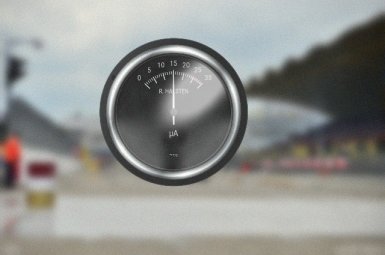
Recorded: **15** µA
